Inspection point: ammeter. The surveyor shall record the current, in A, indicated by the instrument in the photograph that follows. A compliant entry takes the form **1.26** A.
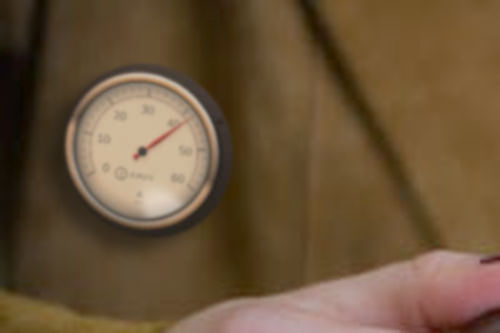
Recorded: **42** A
